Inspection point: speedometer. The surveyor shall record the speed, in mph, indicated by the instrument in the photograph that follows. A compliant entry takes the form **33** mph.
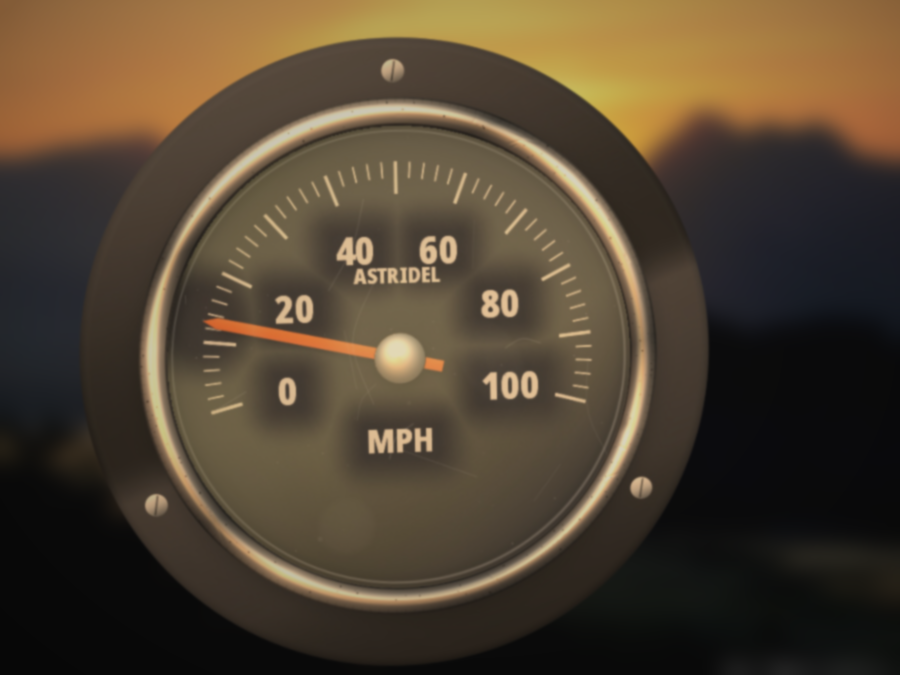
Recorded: **13** mph
